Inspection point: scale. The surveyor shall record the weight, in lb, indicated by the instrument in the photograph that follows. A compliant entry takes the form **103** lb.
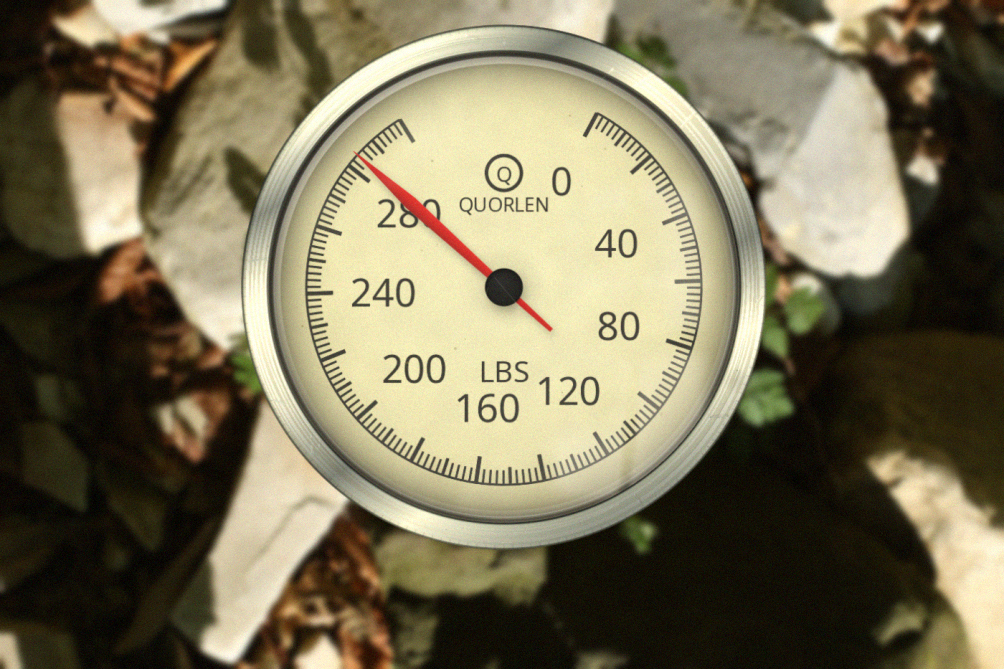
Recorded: **284** lb
